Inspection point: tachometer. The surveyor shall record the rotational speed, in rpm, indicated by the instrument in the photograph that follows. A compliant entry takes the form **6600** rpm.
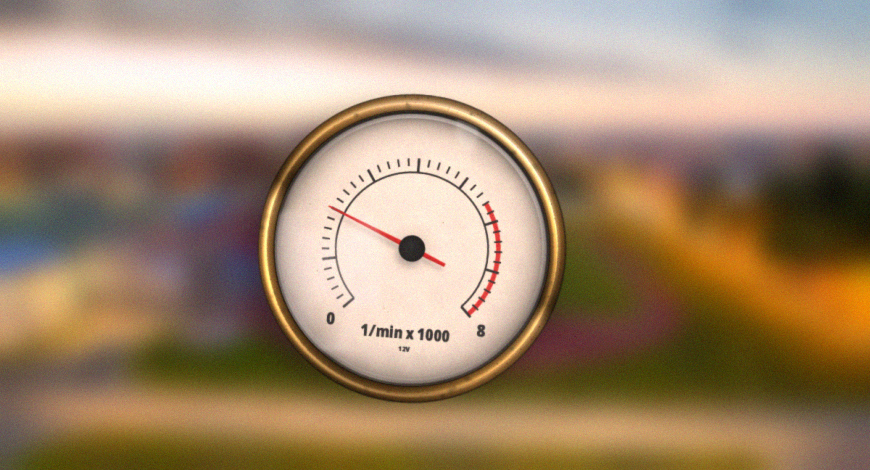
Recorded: **2000** rpm
